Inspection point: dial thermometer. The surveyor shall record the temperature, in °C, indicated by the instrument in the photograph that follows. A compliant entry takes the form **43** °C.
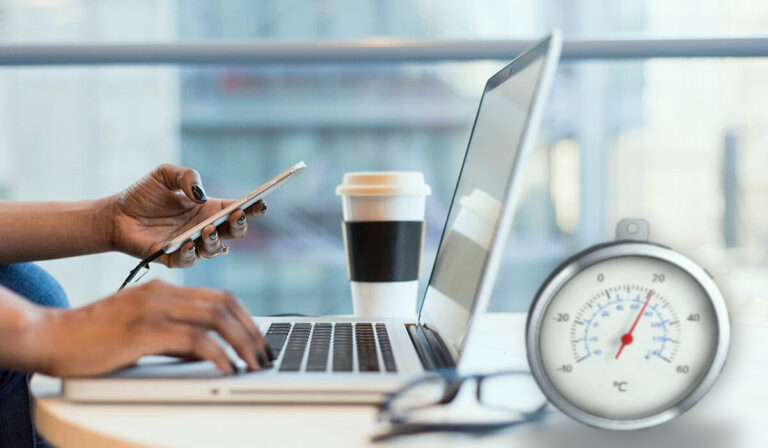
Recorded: **20** °C
